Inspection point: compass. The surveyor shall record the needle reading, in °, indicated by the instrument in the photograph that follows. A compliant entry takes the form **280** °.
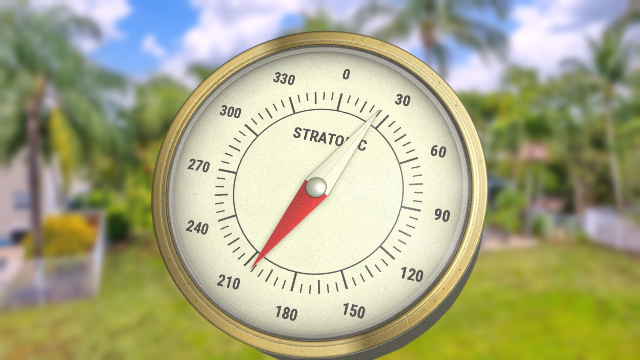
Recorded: **205** °
